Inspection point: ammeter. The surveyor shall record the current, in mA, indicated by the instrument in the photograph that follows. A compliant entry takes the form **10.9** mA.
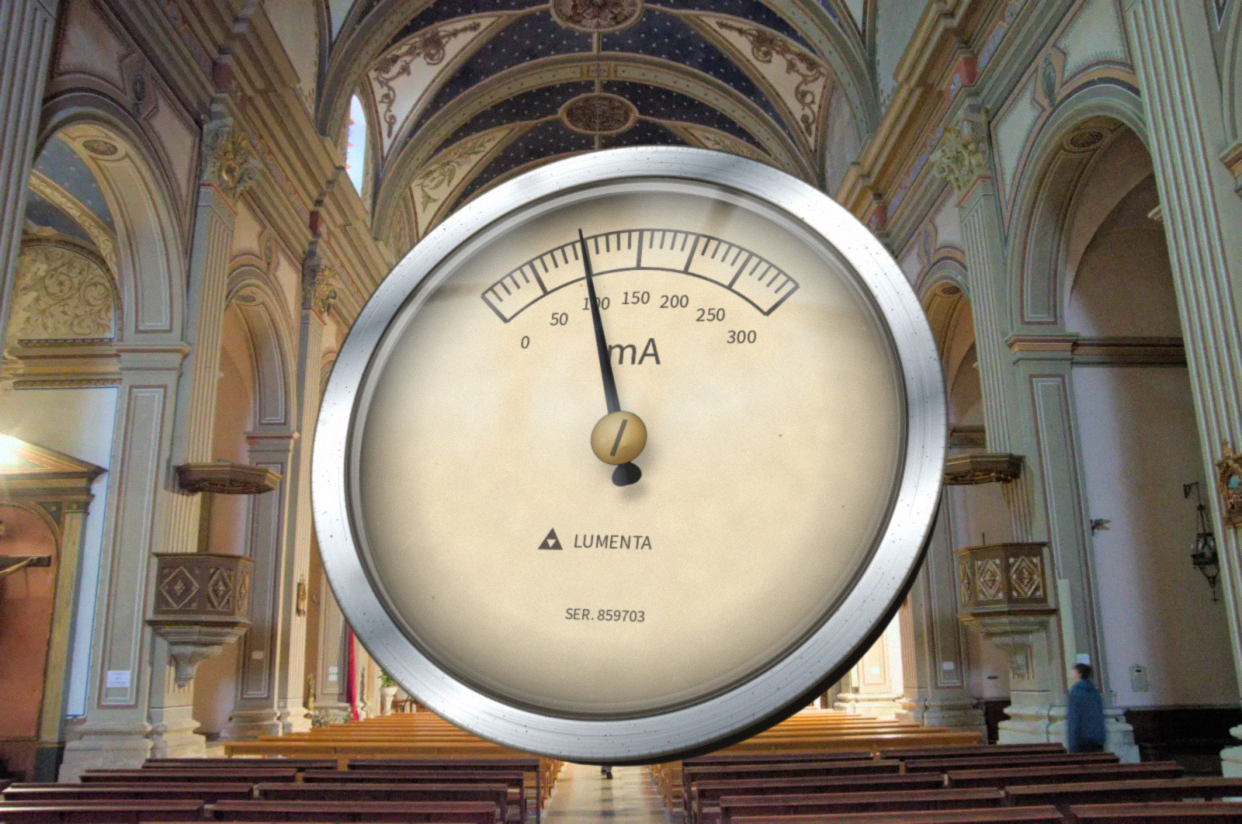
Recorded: **100** mA
